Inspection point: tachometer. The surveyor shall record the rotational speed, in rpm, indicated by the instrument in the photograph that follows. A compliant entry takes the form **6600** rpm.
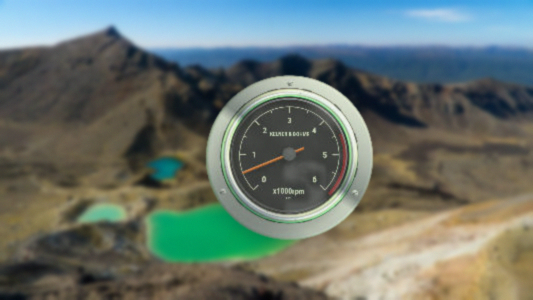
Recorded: **500** rpm
